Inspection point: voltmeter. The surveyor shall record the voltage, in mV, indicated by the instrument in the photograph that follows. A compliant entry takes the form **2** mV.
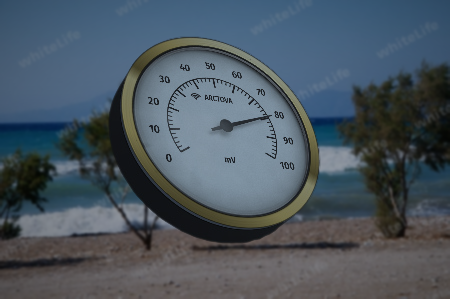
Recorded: **80** mV
